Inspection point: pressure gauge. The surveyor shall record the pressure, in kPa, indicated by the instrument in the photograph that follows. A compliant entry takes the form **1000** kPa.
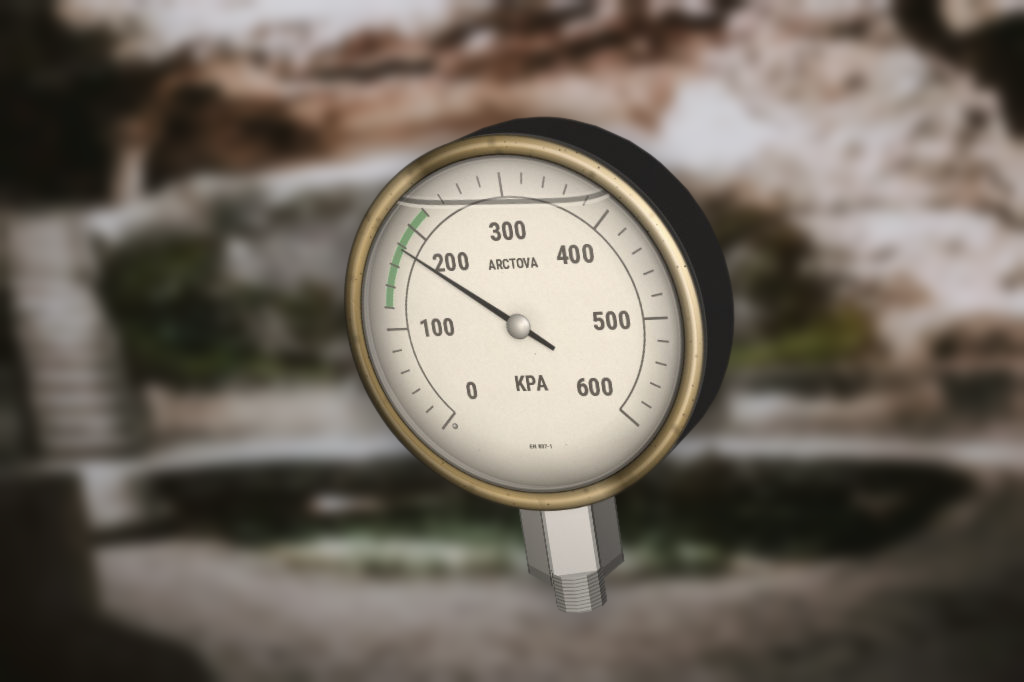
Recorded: **180** kPa
